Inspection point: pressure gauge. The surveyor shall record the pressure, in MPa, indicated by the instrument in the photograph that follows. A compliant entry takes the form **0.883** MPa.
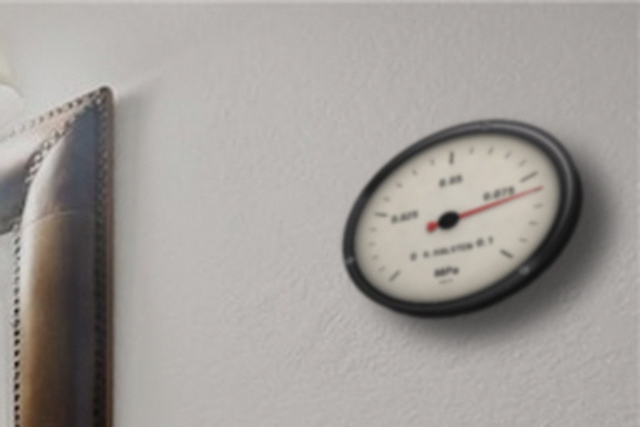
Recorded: **0.08** MPa
